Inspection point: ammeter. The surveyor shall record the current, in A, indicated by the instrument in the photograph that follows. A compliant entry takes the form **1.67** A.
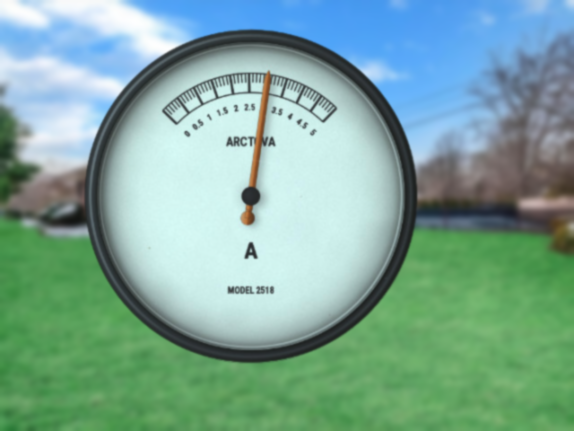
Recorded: **3** A
